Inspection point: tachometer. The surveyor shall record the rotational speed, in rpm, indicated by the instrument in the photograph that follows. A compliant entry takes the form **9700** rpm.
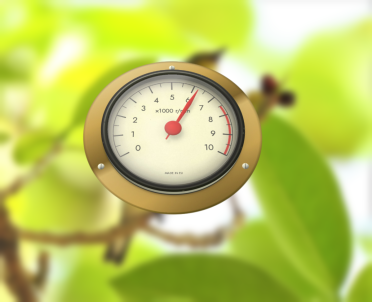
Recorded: **6250** rpm
